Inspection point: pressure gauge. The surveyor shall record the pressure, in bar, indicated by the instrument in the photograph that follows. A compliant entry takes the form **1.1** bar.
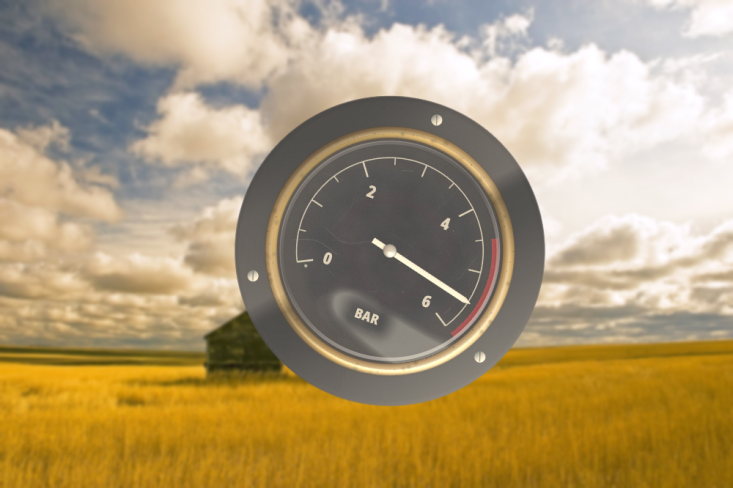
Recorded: **5.5** bar
